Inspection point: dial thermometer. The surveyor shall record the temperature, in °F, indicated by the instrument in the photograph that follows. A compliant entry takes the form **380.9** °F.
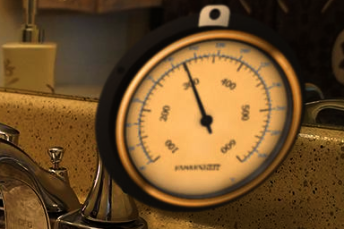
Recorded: **300** °F
